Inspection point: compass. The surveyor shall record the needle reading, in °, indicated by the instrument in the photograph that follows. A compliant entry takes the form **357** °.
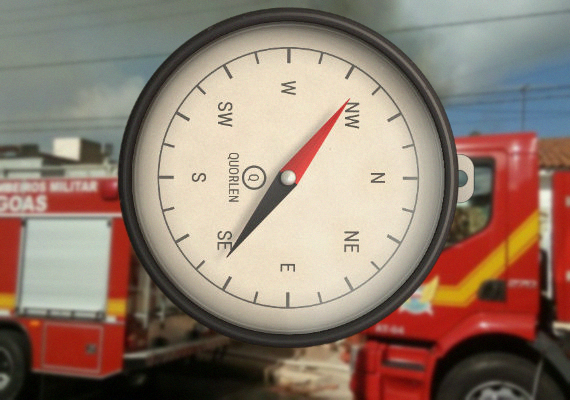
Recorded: **307.5** °
